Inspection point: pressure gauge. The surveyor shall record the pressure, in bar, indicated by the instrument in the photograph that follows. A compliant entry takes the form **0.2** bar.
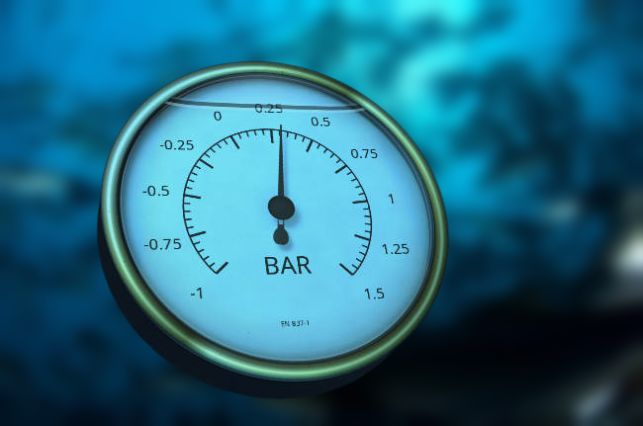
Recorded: **0.3** bar
